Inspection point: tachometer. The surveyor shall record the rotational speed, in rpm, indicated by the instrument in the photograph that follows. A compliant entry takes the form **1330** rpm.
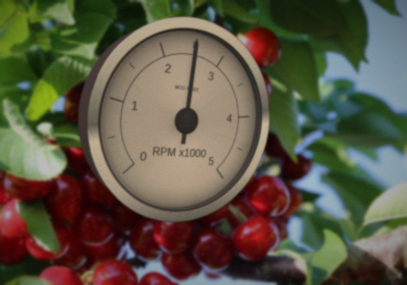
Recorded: **2500** rpm
